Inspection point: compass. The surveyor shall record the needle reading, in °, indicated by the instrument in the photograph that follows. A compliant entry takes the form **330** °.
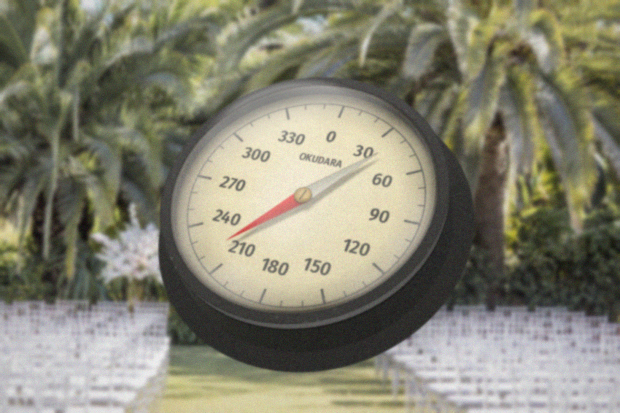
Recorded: **220** °
